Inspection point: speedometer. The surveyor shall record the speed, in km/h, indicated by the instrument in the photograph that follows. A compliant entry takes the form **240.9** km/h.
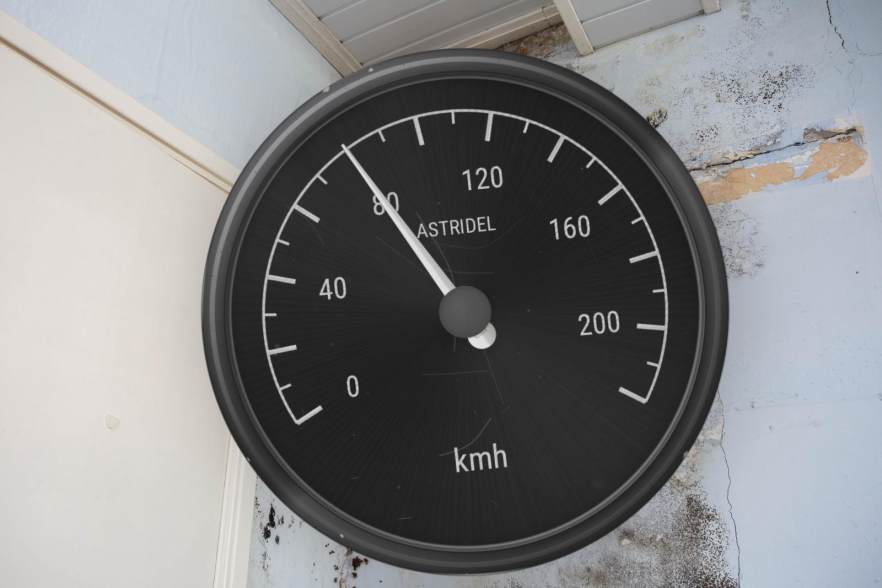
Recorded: **80** km/h
